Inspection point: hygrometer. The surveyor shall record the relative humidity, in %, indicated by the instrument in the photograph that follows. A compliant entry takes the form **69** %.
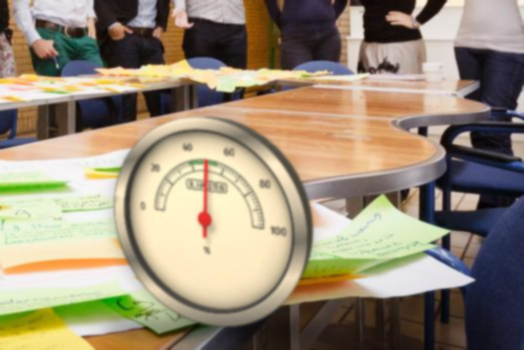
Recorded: **50** %
